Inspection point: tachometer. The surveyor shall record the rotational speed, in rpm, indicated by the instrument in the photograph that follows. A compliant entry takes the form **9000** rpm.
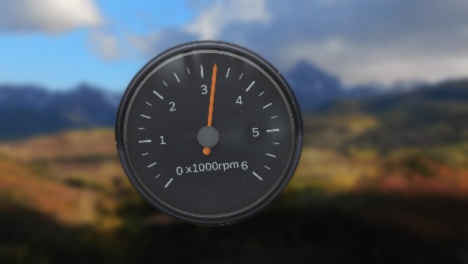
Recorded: **3250** rpm
